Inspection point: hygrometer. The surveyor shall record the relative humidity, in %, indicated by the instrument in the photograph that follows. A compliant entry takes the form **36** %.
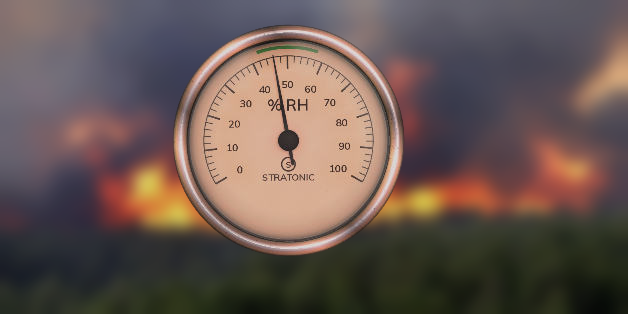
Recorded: **46** %
